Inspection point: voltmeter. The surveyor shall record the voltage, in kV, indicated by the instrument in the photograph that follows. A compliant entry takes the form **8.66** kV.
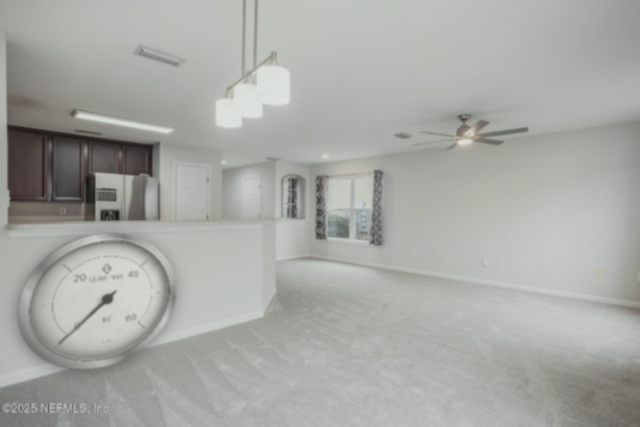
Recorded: **0** kV
